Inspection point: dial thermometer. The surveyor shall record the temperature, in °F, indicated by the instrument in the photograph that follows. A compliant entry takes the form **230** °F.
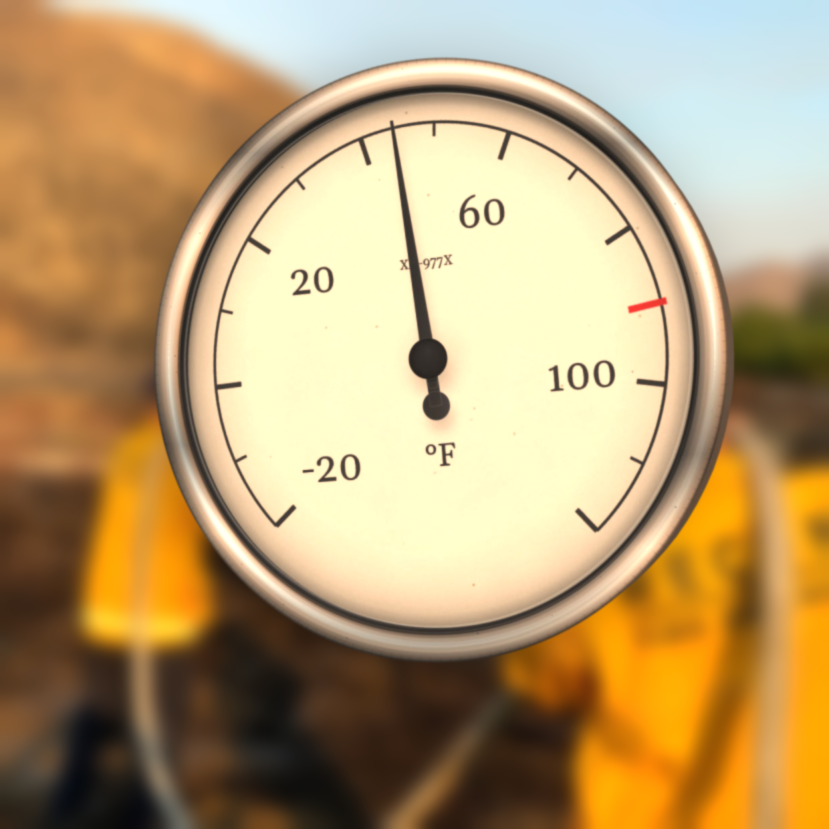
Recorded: **45** °F
